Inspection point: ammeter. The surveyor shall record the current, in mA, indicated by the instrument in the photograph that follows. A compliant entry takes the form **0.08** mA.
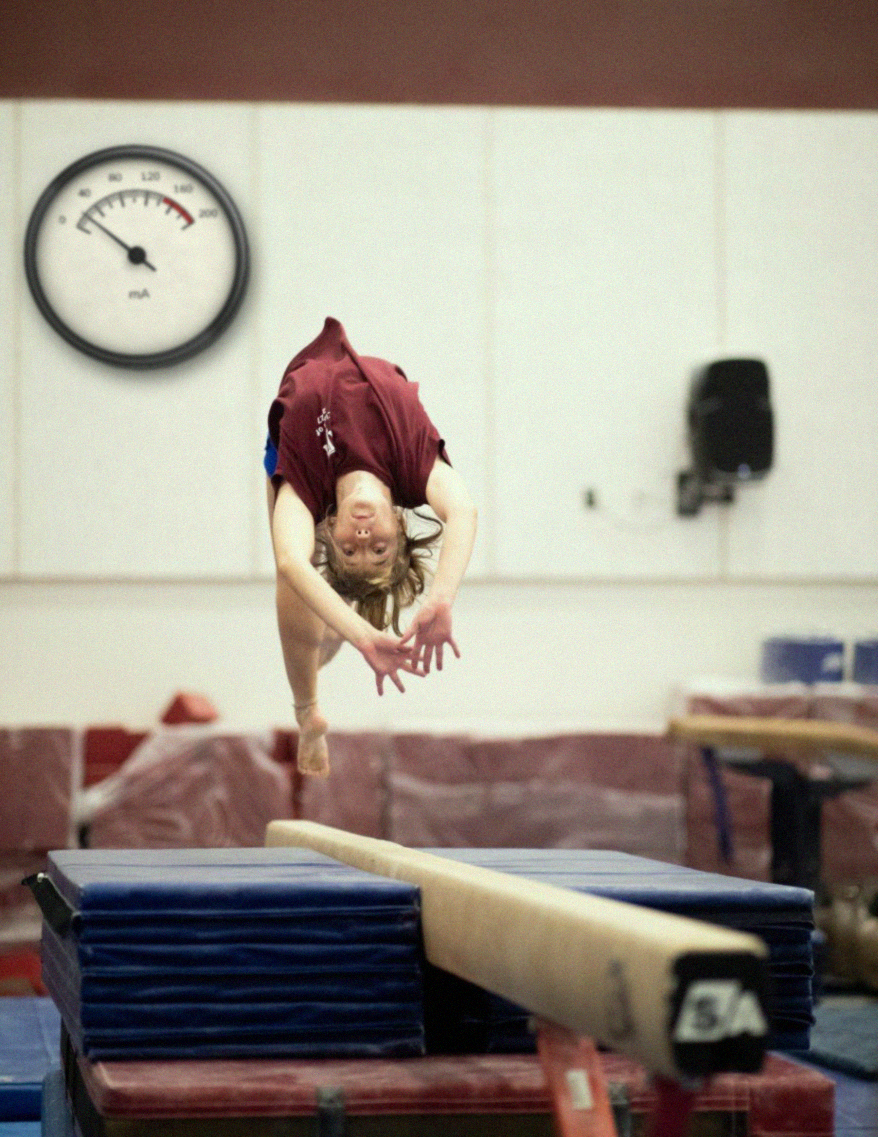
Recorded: **20** mA
